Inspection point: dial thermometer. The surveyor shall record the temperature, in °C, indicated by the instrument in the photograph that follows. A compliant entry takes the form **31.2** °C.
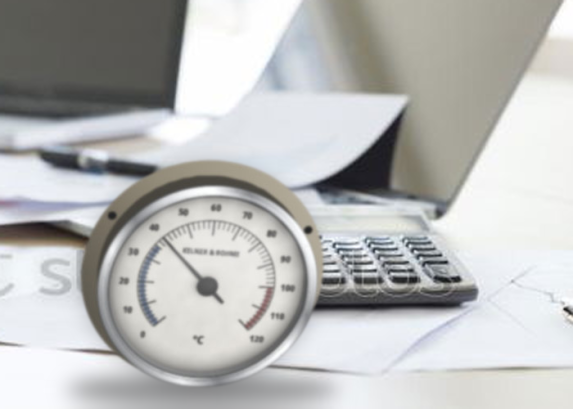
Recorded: **40** °C
